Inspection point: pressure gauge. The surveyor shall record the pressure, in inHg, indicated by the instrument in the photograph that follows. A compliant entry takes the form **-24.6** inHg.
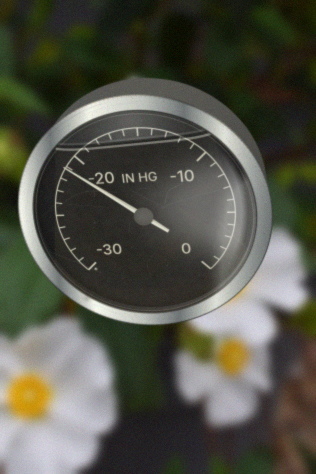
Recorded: **-21** inHg
